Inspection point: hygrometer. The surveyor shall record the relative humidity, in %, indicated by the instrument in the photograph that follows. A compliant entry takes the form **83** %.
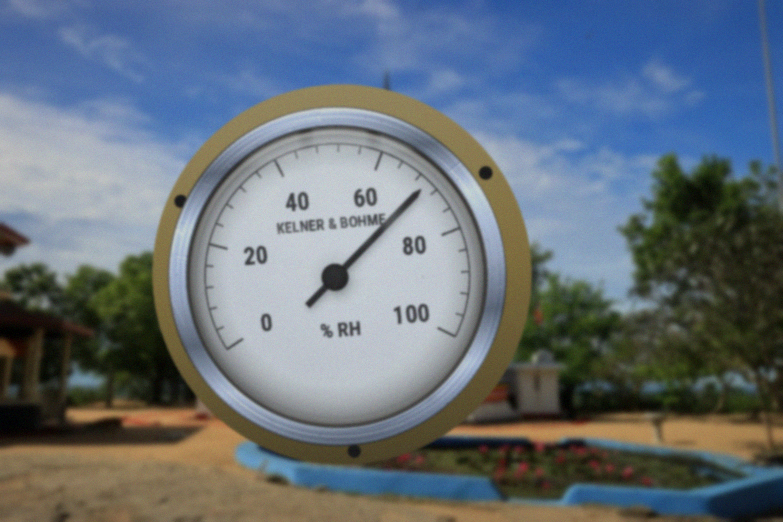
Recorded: **70** %
